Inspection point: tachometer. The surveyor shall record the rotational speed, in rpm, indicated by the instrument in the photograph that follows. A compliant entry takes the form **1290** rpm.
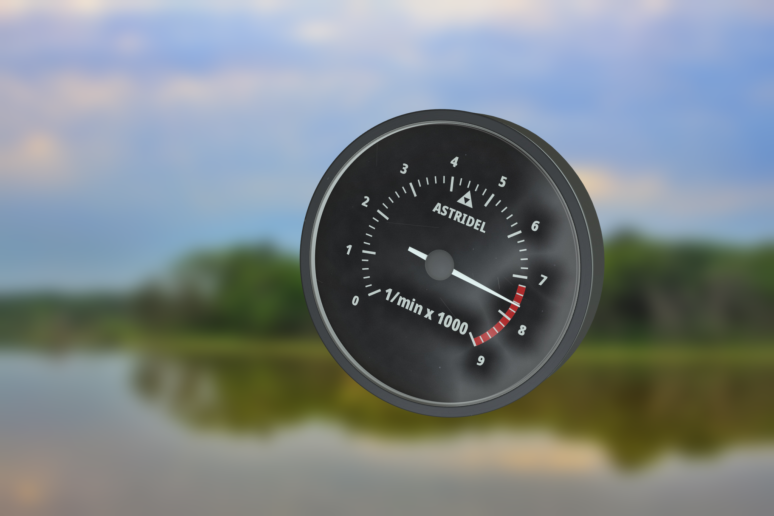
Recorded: **7600** rpm
